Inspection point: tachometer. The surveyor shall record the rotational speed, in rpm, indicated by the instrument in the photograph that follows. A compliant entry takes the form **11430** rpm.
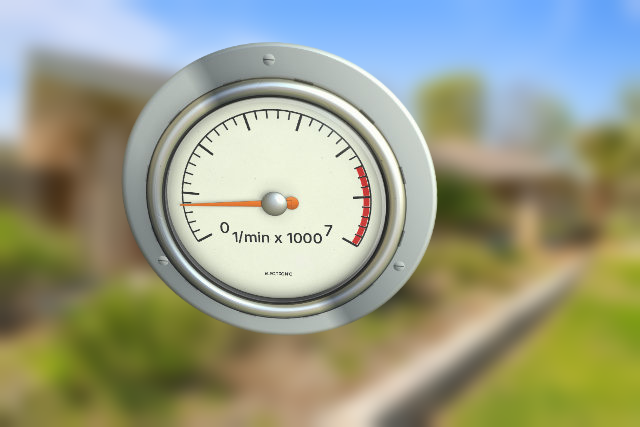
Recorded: **800** rpm
